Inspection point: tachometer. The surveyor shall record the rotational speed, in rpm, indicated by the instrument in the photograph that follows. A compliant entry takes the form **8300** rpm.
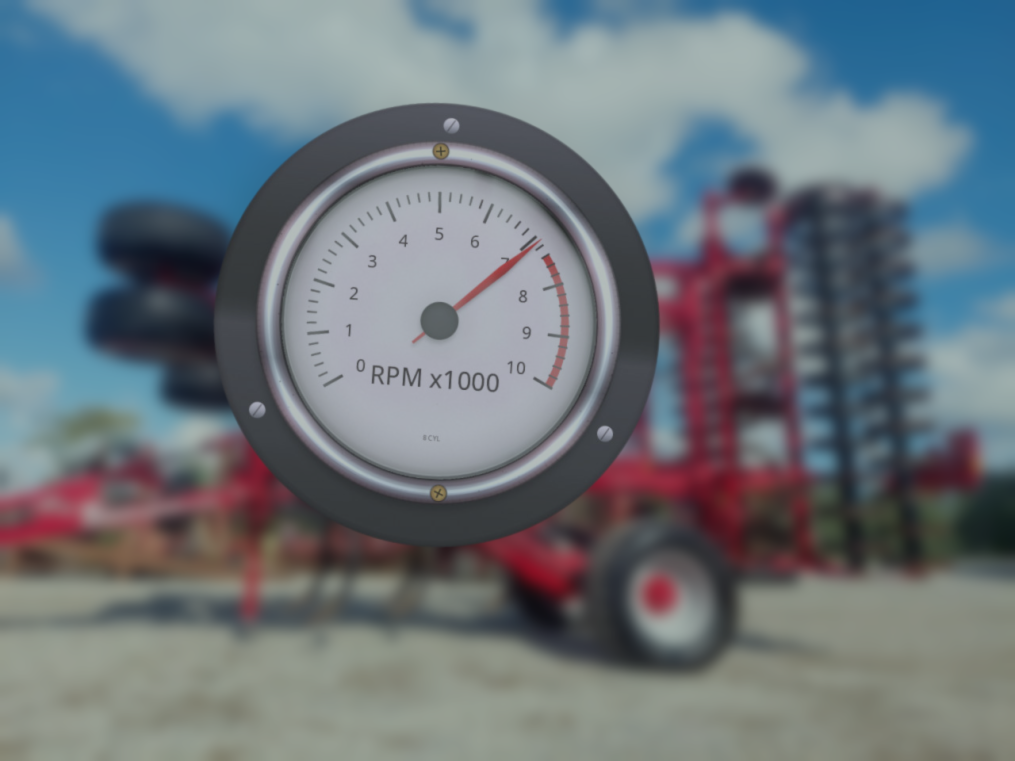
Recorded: **7100** rpm
